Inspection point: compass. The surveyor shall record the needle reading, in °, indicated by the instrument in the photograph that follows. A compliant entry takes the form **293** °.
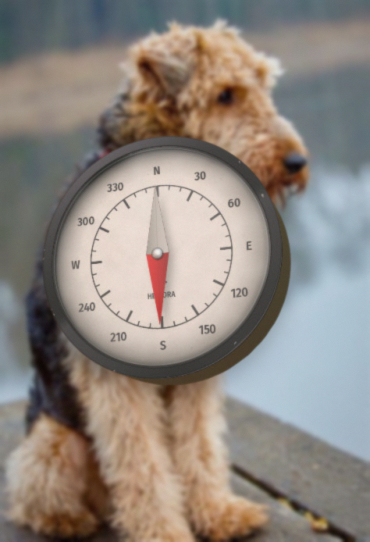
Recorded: **180** °
